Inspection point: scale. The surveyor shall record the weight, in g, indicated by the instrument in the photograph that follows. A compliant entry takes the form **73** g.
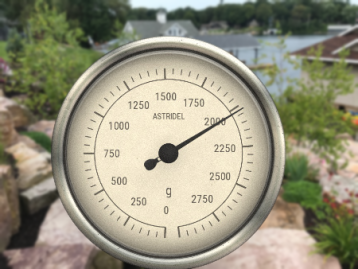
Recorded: **2025** g
